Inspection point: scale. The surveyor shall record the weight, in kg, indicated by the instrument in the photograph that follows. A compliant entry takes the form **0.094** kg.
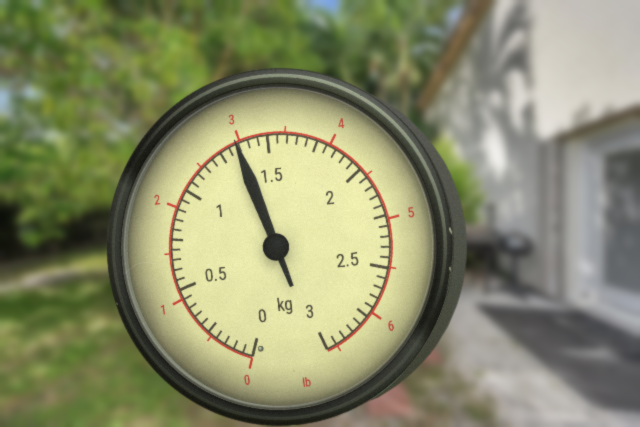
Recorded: **1.35** kg
